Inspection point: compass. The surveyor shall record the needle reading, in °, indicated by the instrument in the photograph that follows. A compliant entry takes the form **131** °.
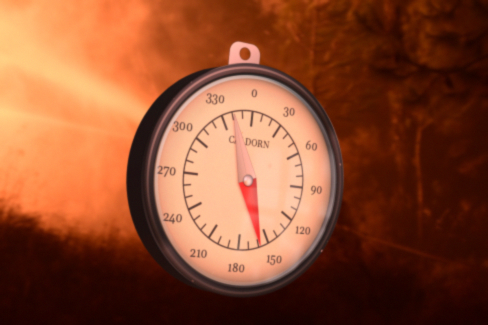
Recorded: **160** °
